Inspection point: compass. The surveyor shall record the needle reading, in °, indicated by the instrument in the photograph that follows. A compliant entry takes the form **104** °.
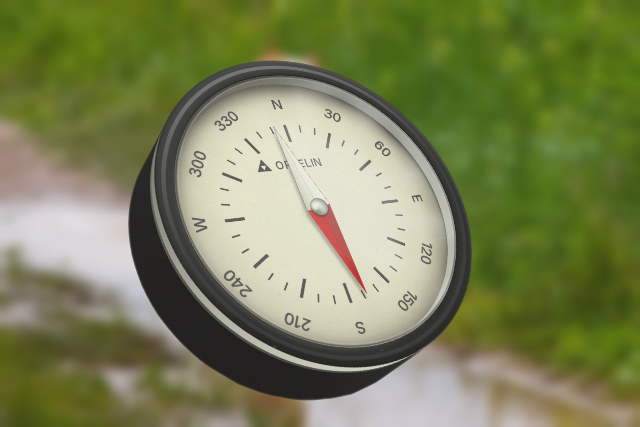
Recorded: **170** °
